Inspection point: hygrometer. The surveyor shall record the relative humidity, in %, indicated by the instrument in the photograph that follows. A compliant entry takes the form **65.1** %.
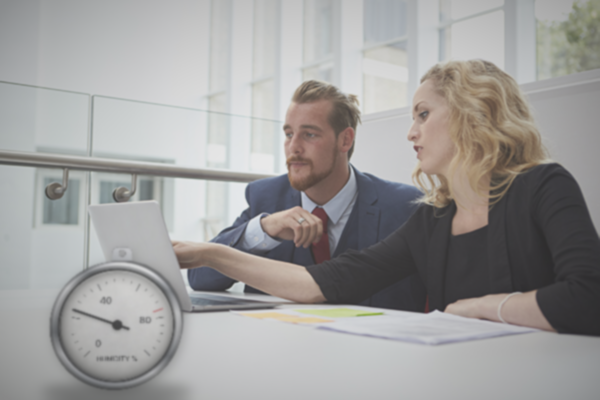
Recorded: **24** %
